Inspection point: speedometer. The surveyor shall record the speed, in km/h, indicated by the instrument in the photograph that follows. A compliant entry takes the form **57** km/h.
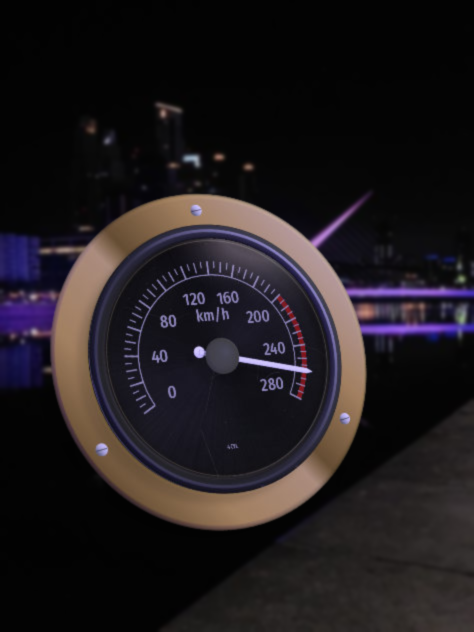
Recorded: **260** km/h
